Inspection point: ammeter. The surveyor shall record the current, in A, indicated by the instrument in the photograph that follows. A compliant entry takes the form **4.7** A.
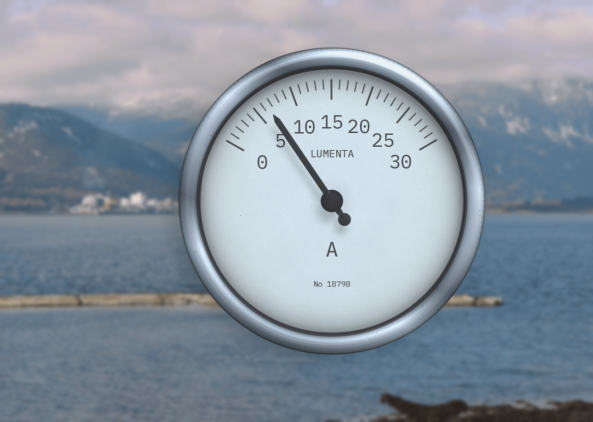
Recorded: **6.5** A
